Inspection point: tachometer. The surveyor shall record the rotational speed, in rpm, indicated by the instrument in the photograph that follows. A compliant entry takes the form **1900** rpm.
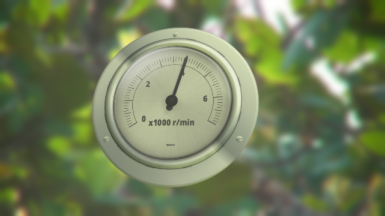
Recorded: **4000** rpm
